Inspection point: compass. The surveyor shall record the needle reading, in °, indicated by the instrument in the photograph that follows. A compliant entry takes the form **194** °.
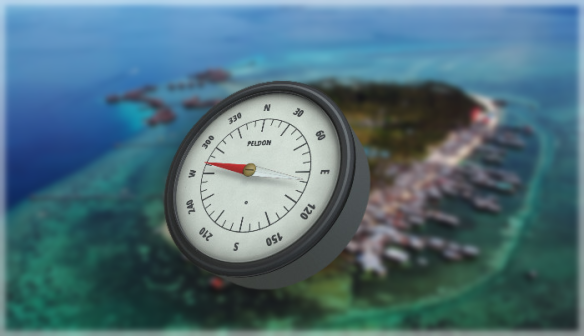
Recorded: **280** °
